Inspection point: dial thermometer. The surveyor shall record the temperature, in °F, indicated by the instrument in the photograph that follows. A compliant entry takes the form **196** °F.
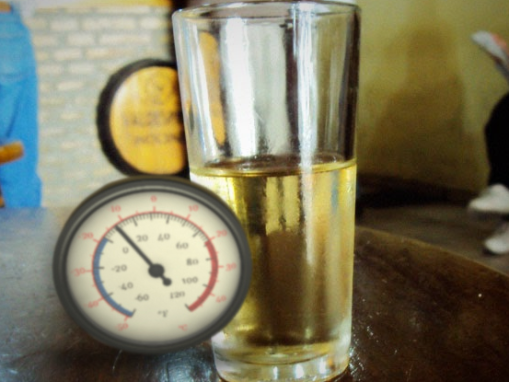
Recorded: **10** °F
